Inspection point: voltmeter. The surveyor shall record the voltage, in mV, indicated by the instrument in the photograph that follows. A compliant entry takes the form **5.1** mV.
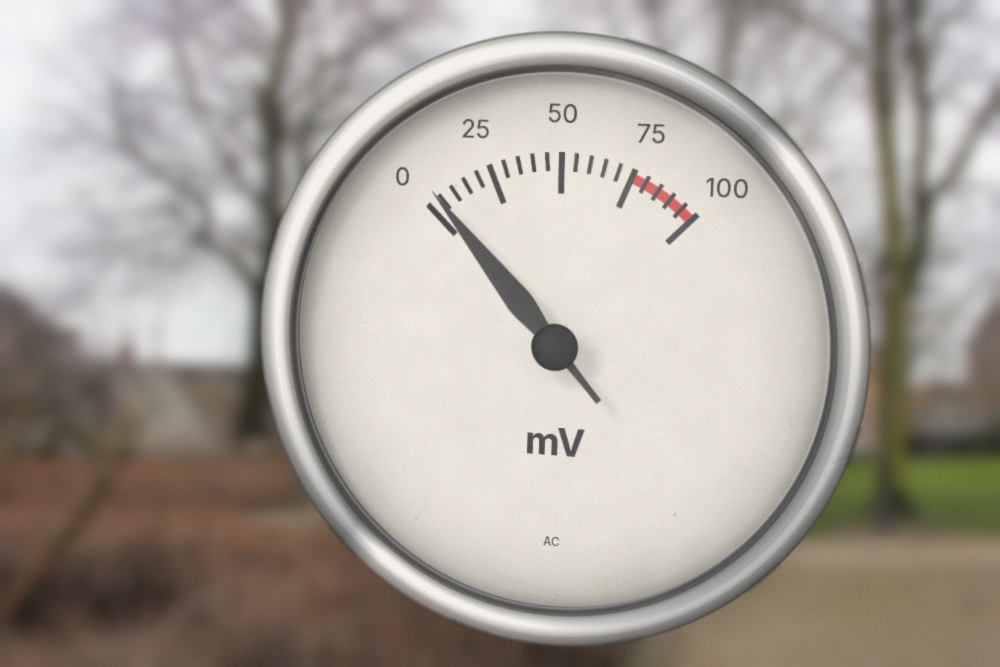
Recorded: **5** mV
